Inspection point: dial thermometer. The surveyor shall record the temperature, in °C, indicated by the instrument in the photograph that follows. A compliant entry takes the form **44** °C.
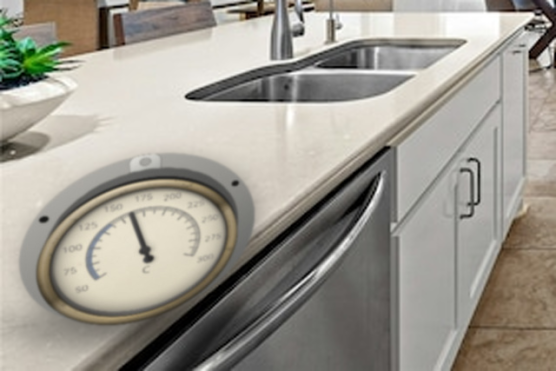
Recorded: **162.5** °C
